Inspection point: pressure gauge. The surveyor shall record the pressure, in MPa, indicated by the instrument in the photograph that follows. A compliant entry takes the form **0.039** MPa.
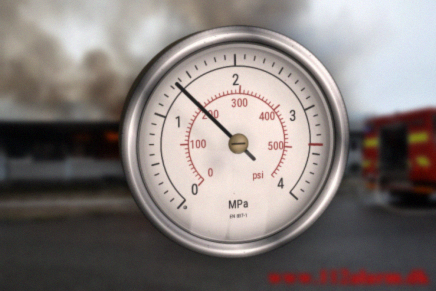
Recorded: **1.35** MPa
